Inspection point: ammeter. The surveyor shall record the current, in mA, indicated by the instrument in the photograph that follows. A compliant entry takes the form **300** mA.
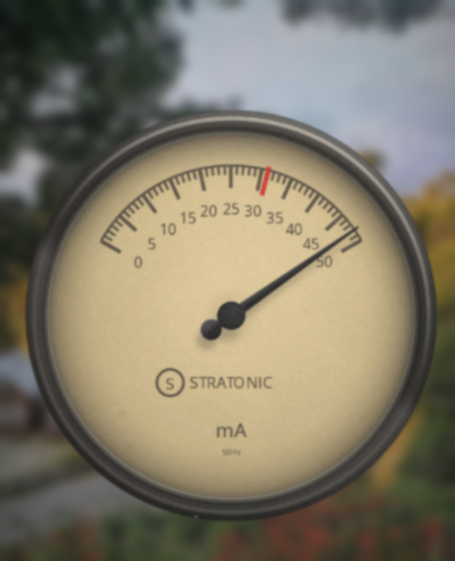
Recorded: **48** mA
